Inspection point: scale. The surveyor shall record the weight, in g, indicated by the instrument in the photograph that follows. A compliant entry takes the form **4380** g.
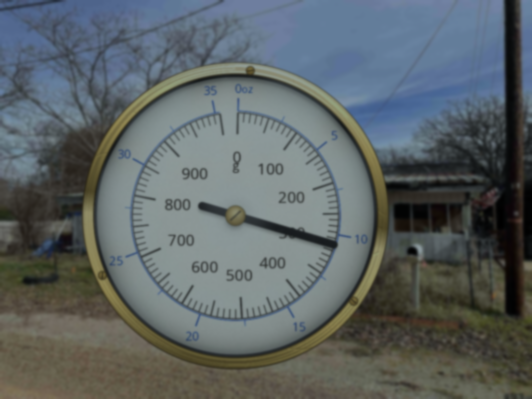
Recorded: **300** g
